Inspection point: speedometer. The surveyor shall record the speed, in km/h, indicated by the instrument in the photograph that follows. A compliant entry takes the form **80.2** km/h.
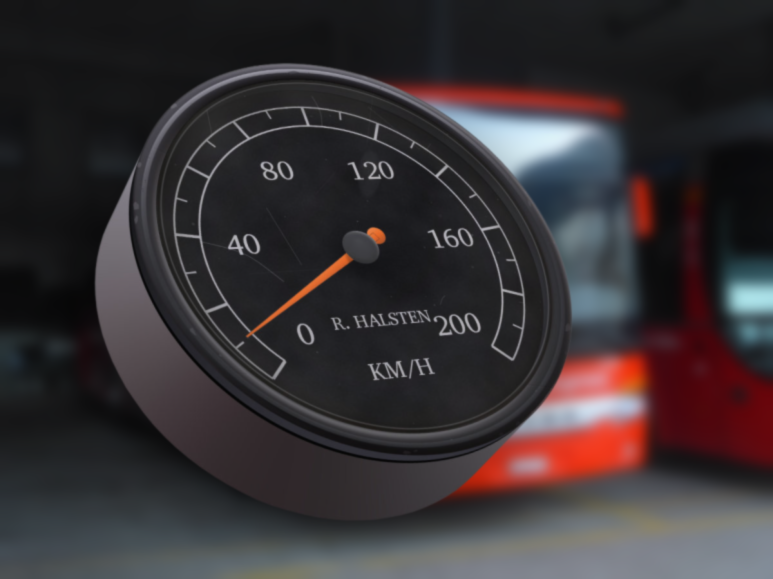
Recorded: **10** km/h
